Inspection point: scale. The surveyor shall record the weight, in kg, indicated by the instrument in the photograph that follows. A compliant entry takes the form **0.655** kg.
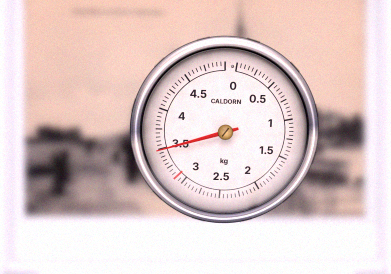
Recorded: **3.5** kg
